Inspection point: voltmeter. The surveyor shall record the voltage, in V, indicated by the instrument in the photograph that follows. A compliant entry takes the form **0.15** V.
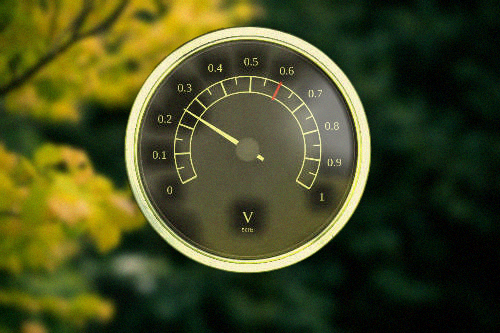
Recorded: **0.25** V
